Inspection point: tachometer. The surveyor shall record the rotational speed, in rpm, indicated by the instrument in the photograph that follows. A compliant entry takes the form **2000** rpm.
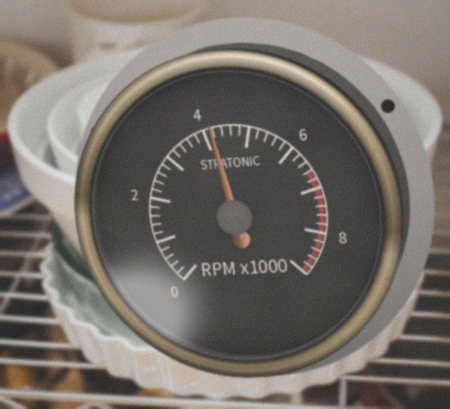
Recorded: **4200** rpm
